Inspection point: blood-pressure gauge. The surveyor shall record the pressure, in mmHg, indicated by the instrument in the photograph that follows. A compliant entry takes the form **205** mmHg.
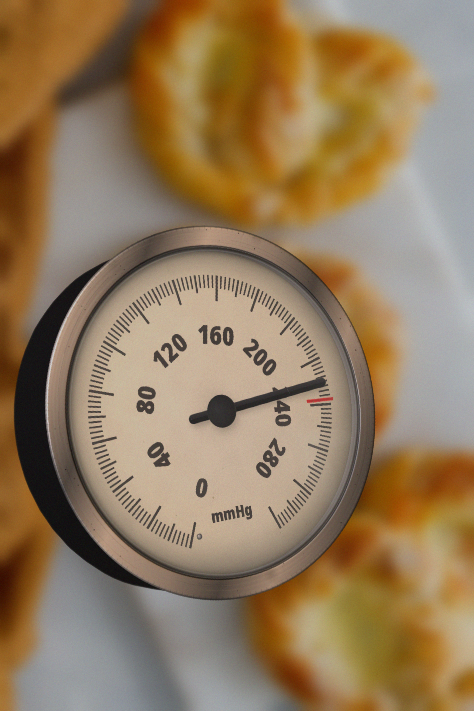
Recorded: **230** mmHg
